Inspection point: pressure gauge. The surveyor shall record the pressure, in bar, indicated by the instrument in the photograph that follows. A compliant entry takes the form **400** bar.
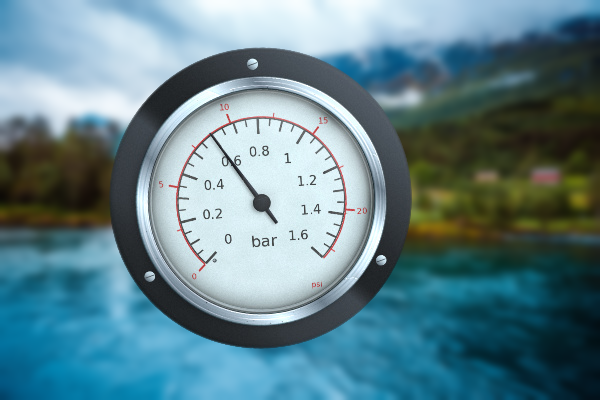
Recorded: **0.6** bar
